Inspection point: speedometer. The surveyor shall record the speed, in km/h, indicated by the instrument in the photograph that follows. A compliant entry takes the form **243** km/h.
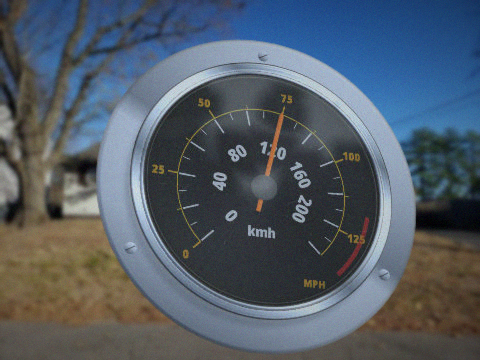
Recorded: **120** km/h
